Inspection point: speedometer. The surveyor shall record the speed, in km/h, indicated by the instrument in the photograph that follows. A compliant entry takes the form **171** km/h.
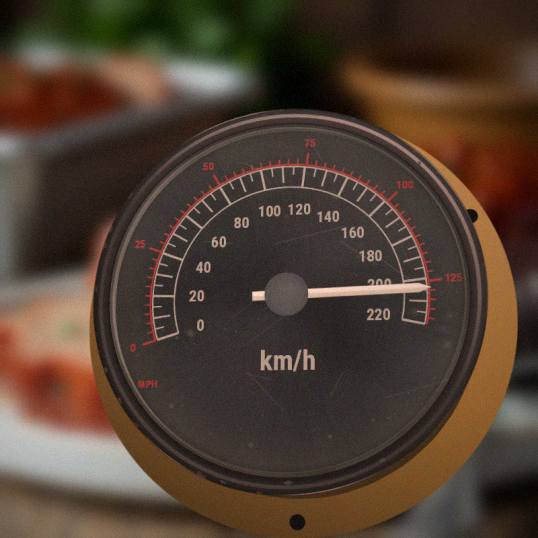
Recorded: **205** km/h
